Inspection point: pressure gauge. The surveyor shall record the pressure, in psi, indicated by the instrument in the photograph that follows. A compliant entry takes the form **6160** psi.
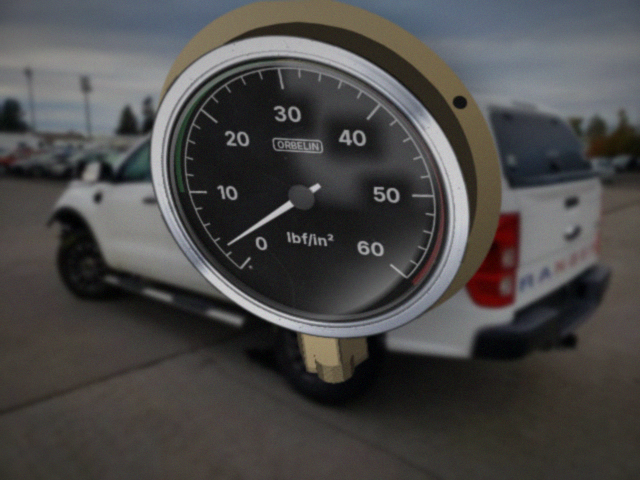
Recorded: **3** psi
